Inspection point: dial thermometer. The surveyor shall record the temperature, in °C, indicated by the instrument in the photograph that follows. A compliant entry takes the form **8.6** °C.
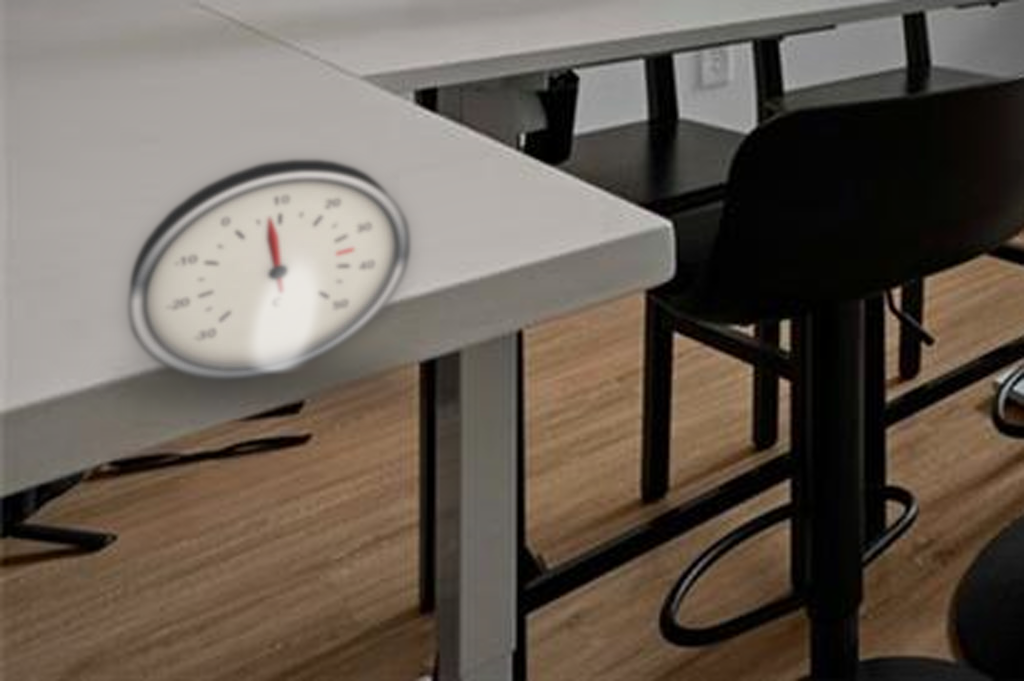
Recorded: **7.5** °C
